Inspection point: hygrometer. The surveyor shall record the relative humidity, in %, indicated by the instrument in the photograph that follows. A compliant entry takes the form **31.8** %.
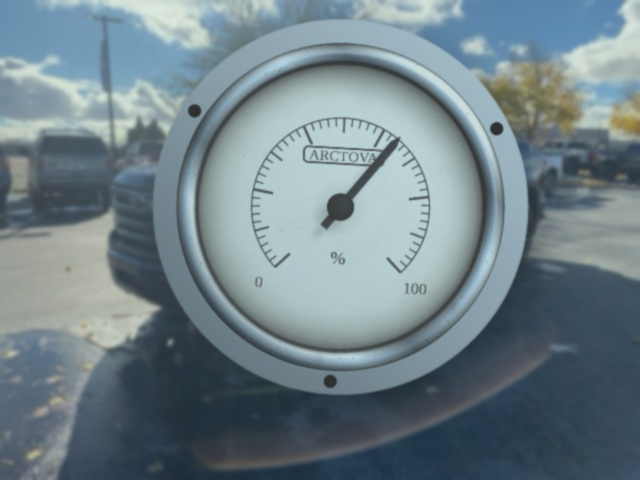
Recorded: **64** %
